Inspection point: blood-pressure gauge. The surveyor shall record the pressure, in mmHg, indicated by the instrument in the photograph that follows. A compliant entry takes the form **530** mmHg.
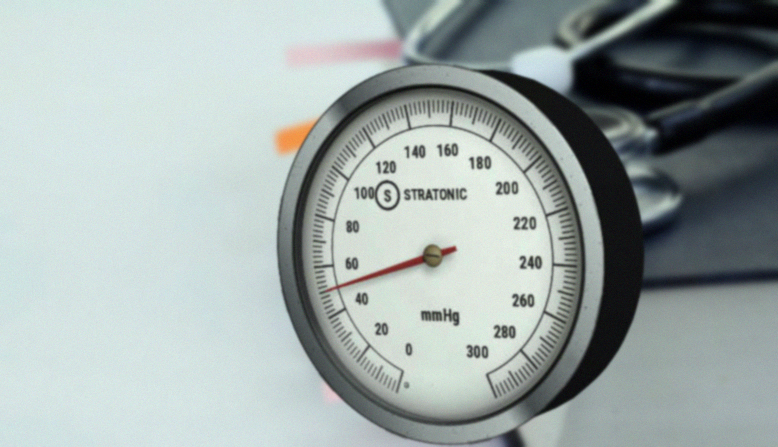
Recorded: **50** mmHg
